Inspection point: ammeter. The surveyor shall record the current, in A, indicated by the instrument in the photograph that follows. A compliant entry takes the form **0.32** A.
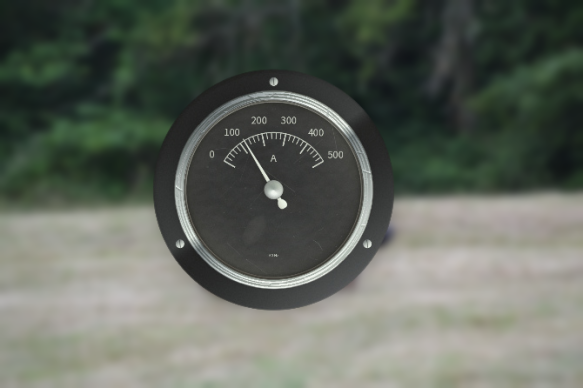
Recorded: **120** A
